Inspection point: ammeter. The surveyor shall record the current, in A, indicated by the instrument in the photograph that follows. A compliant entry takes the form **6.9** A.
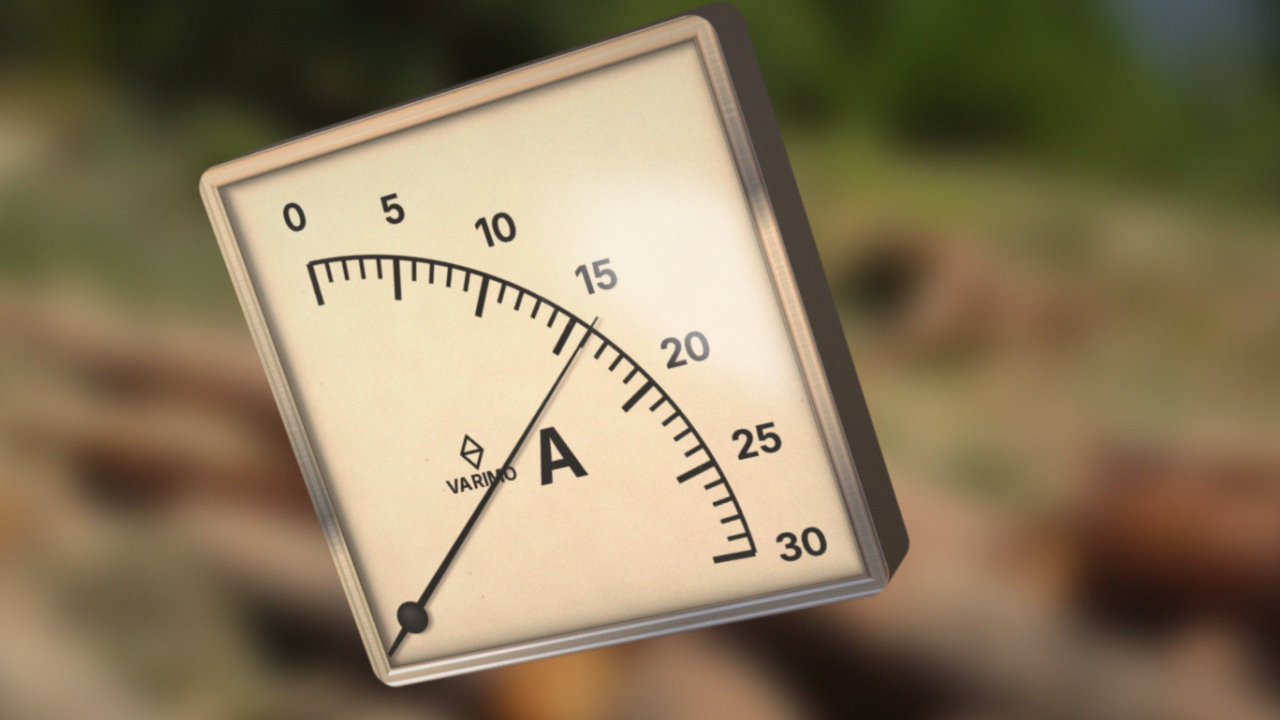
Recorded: **16** A
